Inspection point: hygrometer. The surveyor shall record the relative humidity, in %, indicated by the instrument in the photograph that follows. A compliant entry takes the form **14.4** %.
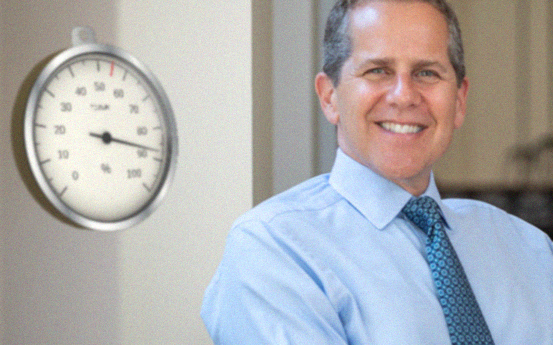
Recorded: **87.5** %
